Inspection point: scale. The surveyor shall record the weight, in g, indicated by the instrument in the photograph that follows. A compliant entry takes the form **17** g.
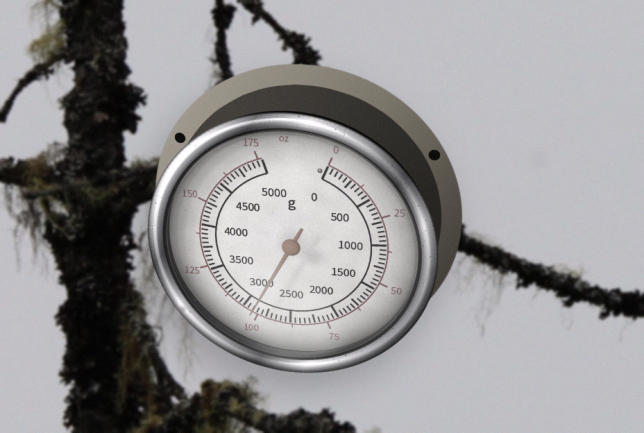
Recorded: **2900** g
